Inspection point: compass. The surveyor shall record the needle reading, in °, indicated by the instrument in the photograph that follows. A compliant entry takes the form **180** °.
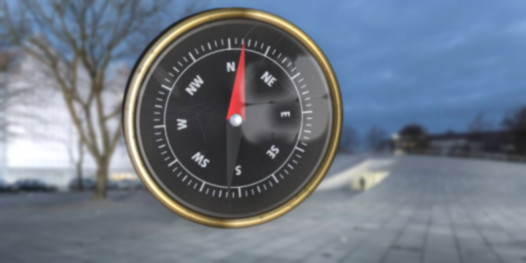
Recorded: **10** °
